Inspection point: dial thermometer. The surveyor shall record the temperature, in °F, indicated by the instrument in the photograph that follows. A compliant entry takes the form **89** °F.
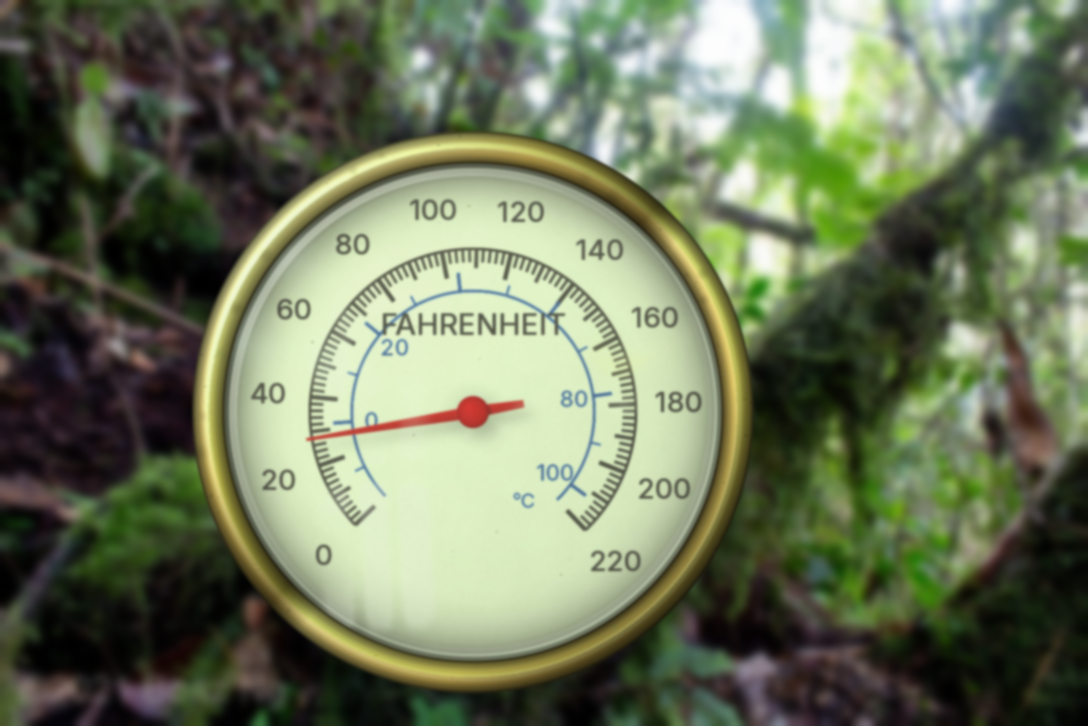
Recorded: **28** °F
